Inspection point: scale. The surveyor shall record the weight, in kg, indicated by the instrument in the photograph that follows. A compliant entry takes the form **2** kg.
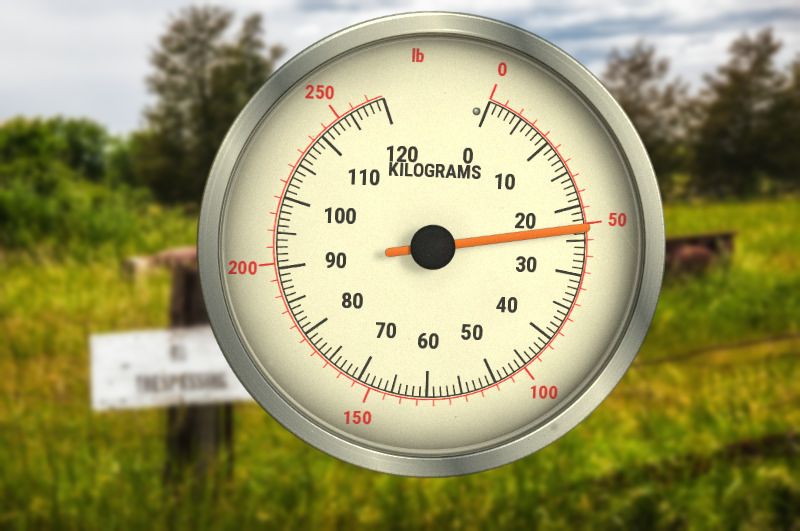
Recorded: **23** kg
